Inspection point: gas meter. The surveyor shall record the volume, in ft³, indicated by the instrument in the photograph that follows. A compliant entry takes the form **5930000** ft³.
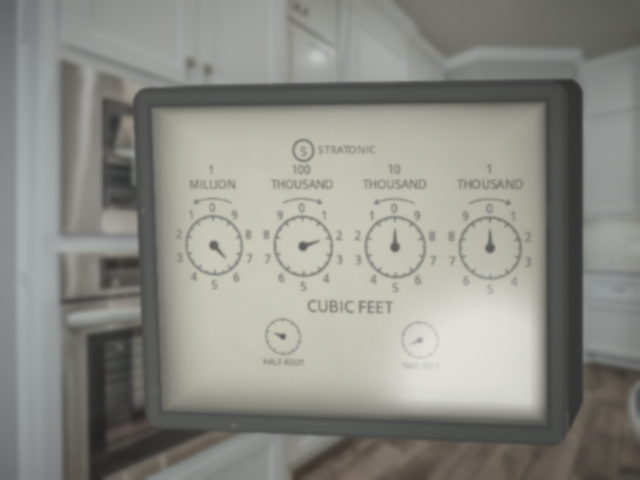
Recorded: **620000** ft³
